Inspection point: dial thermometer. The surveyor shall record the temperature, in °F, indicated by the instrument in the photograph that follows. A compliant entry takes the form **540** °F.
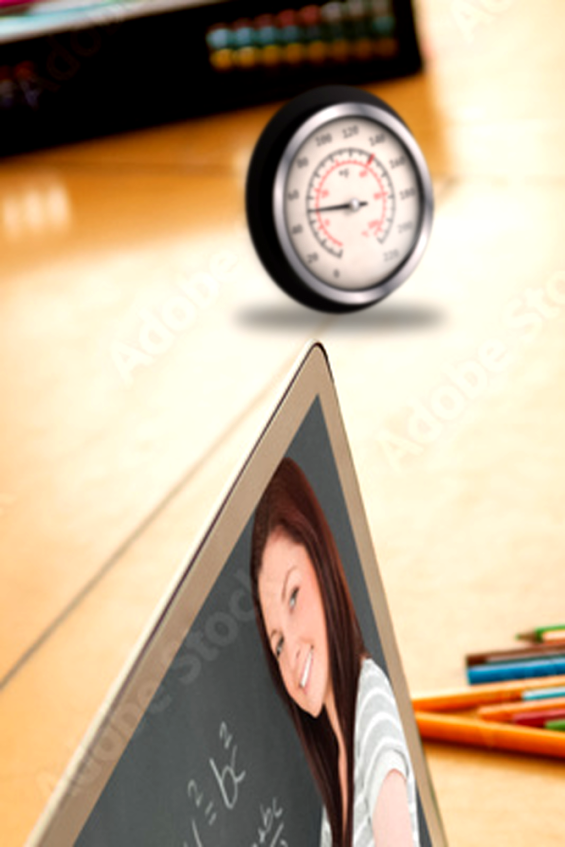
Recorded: **50** °F
